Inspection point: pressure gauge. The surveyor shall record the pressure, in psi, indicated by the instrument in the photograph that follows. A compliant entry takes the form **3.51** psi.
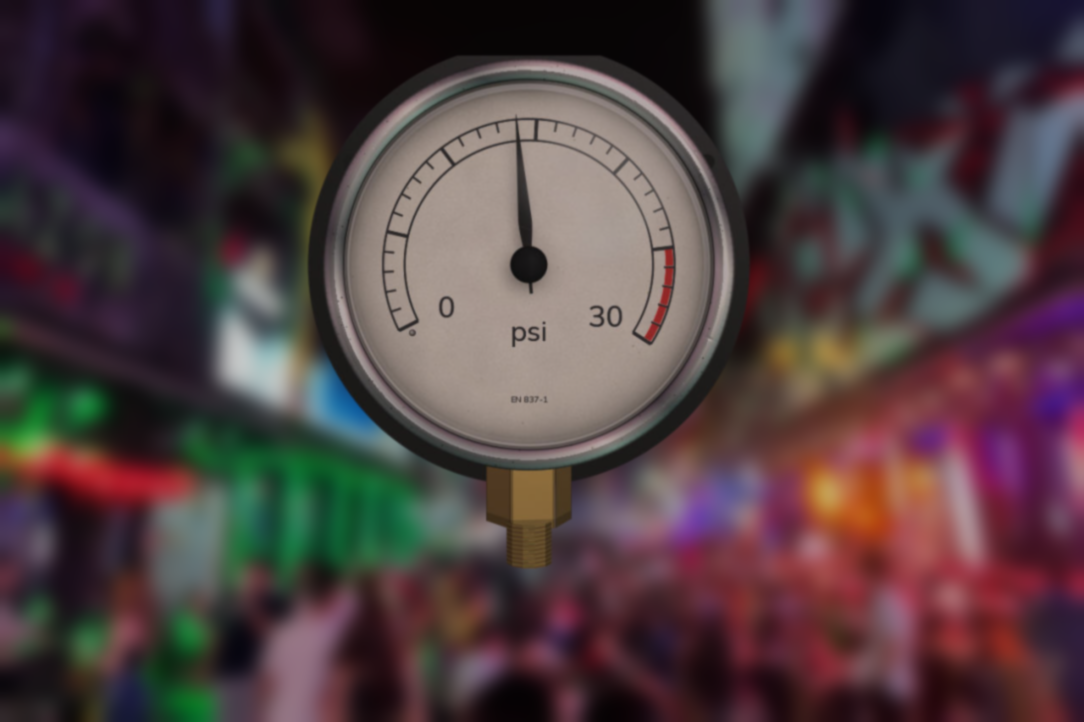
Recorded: **14** psi
